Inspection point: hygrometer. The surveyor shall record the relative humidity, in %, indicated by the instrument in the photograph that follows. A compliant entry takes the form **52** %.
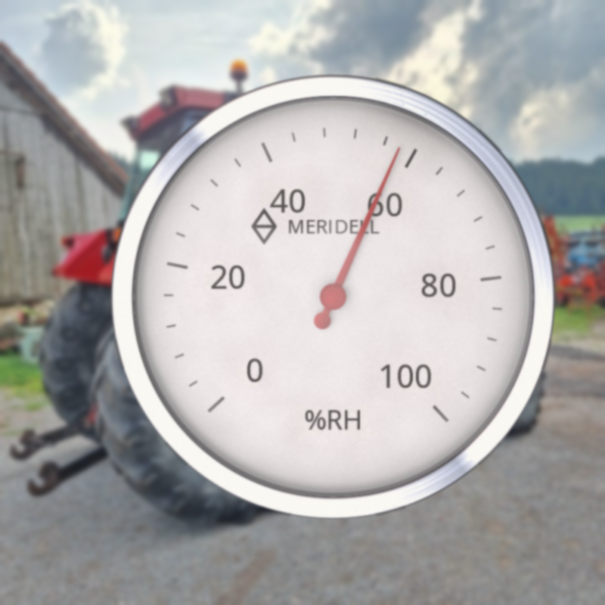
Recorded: **58** %
